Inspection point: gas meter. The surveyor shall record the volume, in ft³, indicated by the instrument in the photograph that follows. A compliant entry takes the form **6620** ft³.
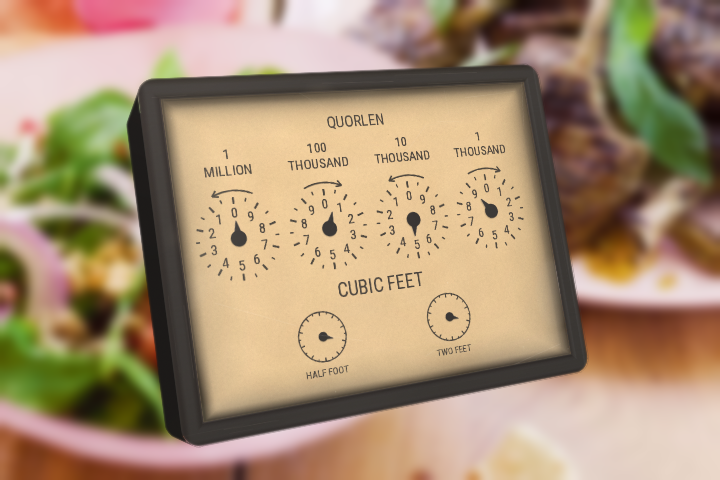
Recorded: **4900** ft³
